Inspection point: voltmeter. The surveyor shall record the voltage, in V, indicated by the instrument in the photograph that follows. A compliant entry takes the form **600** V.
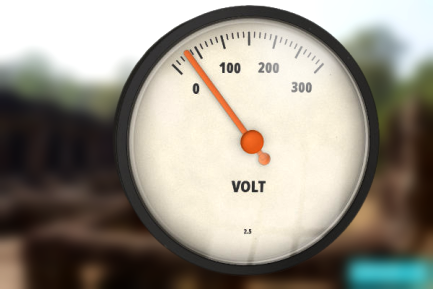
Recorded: **30** V
